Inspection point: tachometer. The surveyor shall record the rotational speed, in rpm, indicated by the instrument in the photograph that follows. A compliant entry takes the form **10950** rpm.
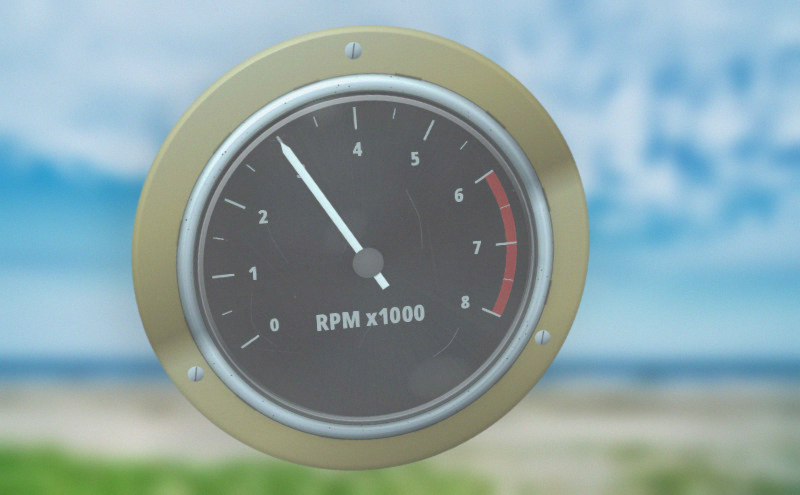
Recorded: **3000** rpm
